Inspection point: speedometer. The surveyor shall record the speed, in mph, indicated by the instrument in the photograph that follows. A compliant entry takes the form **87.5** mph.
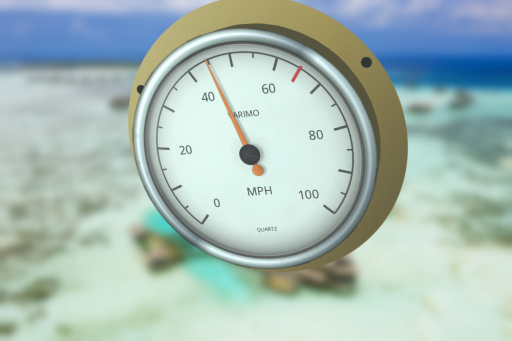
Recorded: **45** mph
